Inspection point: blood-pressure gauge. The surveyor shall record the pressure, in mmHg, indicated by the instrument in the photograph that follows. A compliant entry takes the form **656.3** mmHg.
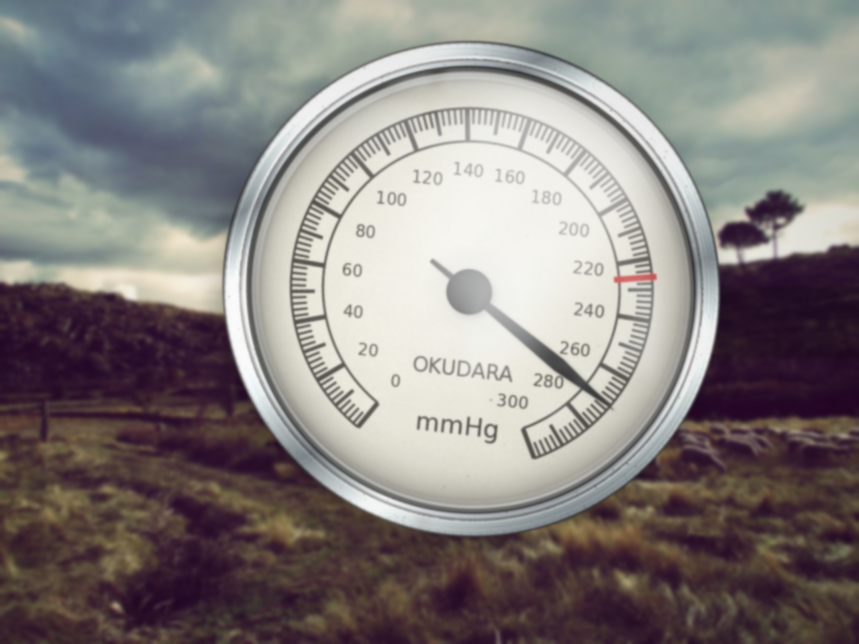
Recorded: **270** mmHg
